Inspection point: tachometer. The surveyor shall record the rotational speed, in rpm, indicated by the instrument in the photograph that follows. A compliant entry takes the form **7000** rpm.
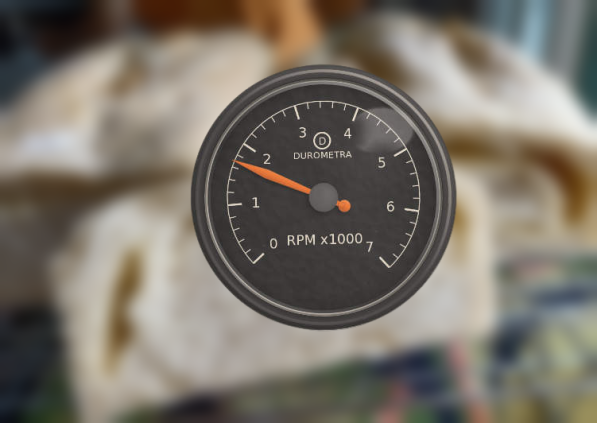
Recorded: **1700** rpm
